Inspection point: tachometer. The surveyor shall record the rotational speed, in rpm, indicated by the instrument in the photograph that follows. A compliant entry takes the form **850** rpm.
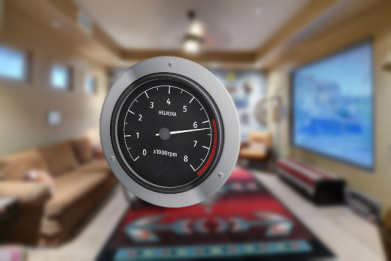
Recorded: **6250** rpm
